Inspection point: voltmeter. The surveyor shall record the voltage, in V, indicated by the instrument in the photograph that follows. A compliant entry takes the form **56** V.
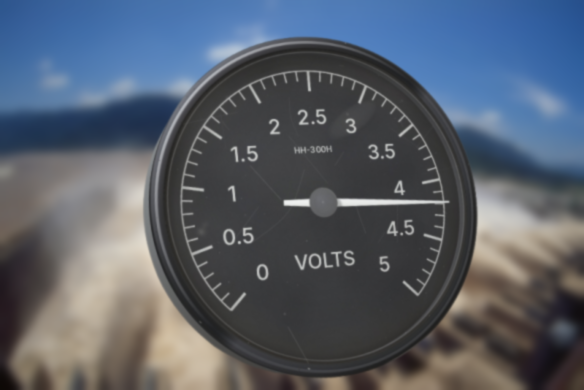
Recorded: **4.2** V
